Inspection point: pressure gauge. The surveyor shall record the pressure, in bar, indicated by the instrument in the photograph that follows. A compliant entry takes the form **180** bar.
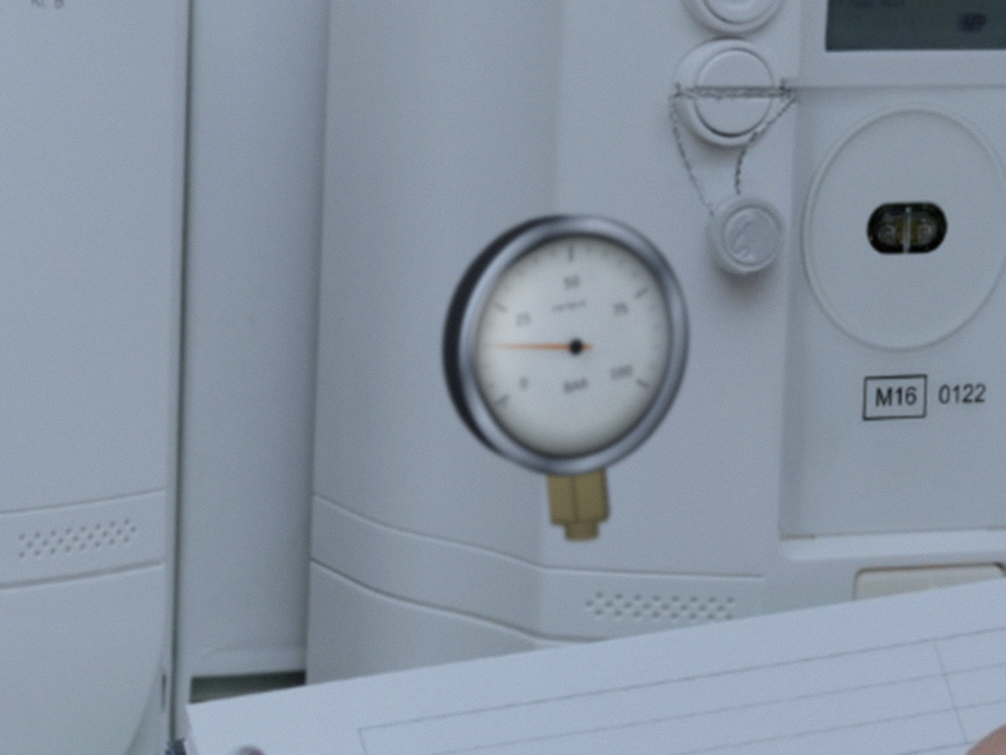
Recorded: **15** bar
